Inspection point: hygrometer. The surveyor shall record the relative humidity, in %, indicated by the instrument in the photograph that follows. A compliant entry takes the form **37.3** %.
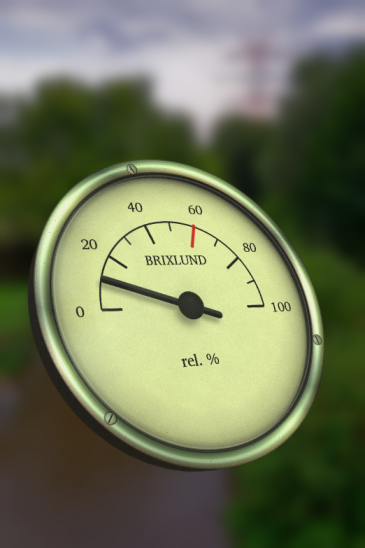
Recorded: **10** %
